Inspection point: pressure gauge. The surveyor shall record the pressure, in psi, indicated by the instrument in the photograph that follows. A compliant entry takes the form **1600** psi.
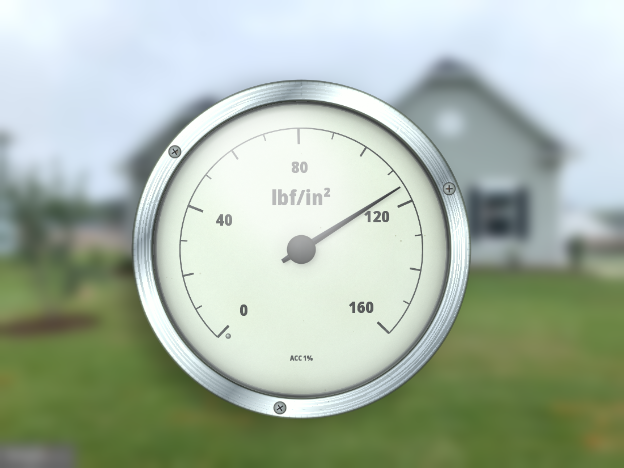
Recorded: **115** psi
